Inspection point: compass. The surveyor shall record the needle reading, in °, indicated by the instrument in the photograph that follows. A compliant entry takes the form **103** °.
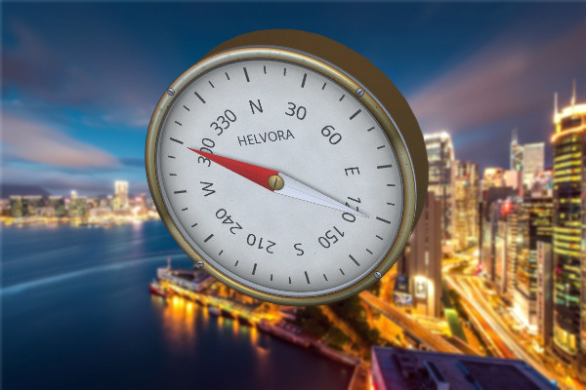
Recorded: **300** °
